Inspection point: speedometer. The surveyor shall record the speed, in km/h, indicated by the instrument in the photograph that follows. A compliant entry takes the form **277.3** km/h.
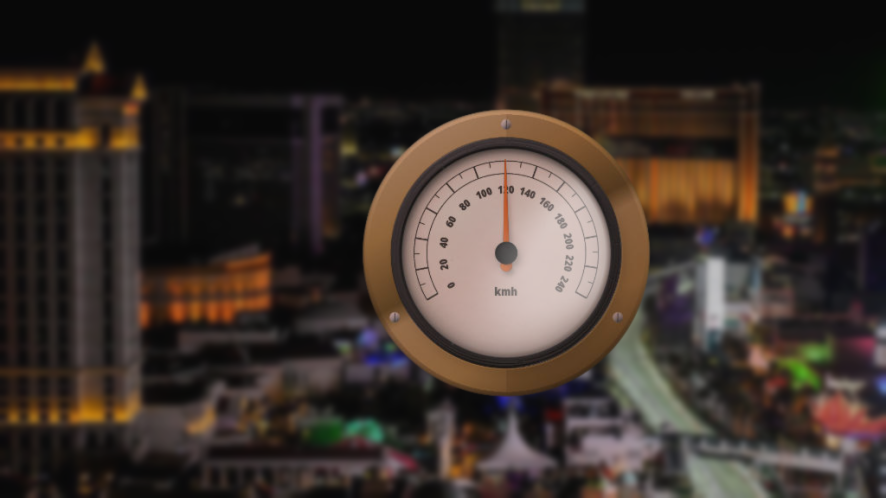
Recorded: **120** km/h
